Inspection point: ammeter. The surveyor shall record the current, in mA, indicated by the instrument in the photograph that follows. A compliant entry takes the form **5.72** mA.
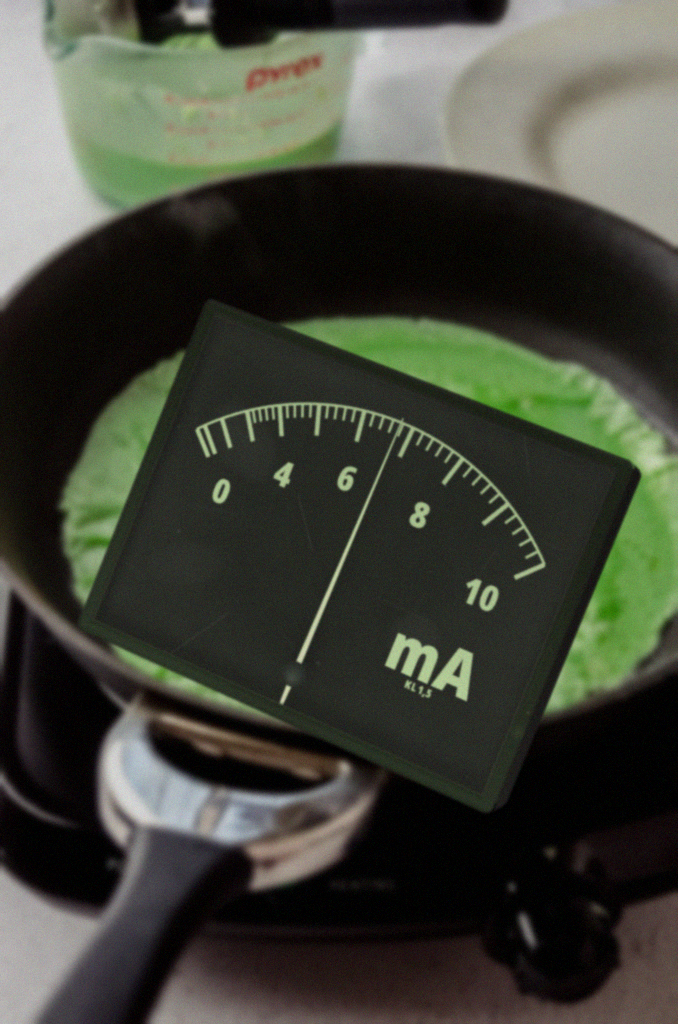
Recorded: **6.8** mA
